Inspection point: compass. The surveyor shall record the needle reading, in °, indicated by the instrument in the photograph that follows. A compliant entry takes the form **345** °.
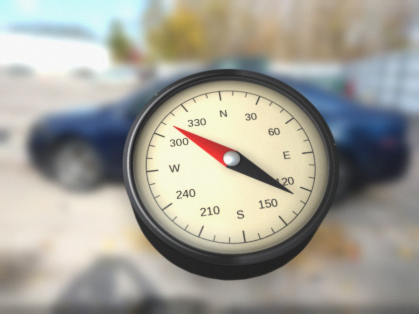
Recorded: **310** °
